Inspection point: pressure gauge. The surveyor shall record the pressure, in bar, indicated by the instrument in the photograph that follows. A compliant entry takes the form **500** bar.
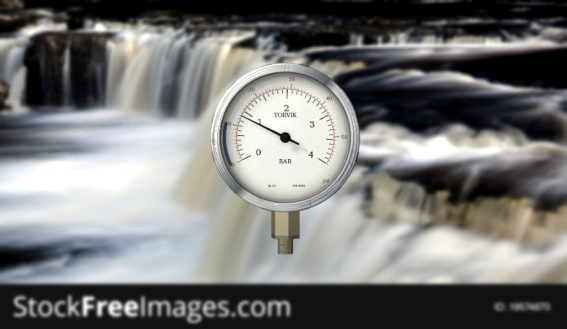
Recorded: **0.9** bar
